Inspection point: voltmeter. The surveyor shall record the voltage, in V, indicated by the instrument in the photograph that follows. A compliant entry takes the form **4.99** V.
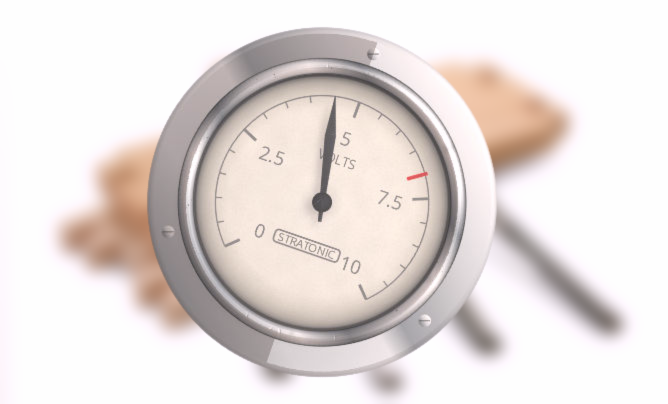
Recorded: **4.5** V
